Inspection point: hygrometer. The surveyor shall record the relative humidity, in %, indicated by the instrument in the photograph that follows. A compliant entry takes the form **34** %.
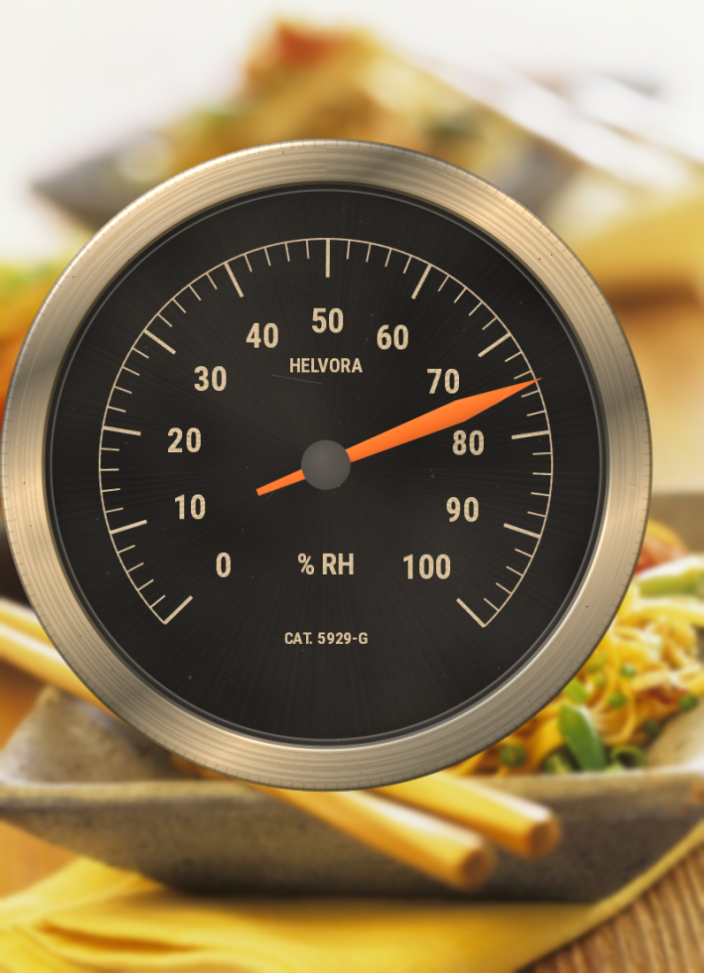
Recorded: **75** %
